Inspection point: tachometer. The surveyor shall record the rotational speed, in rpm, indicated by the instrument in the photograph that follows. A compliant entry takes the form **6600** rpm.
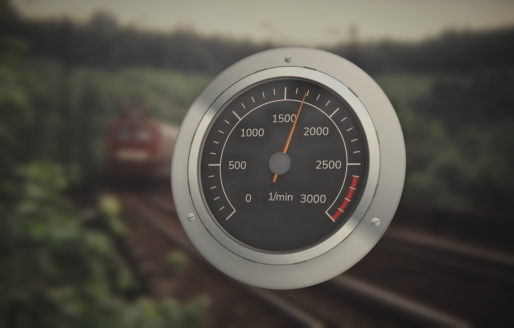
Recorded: **1700** rpm
